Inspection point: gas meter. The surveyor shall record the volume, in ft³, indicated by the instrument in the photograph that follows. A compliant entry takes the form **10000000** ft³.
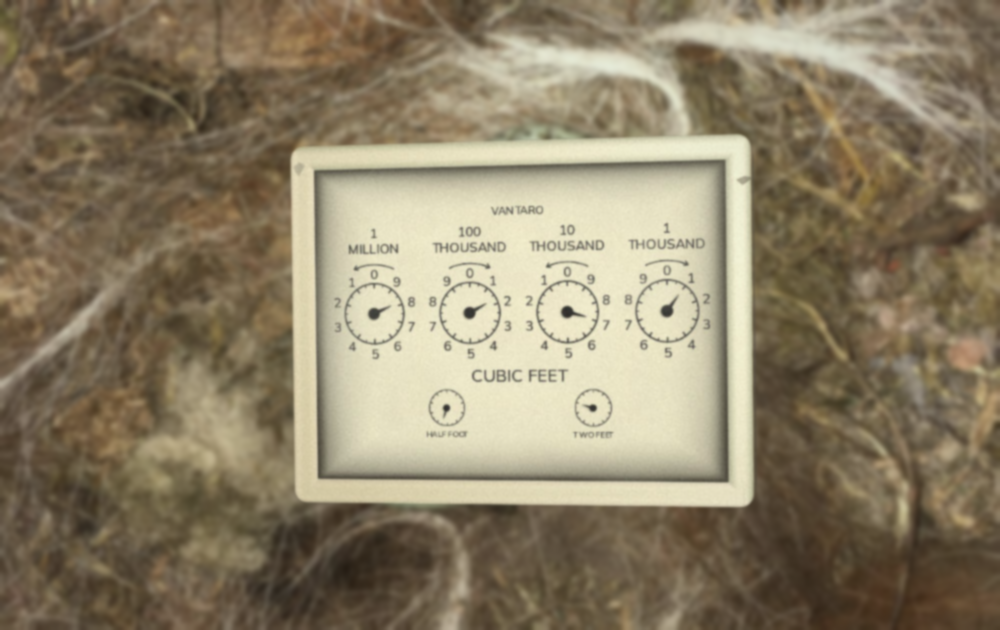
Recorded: **817100** ft³
